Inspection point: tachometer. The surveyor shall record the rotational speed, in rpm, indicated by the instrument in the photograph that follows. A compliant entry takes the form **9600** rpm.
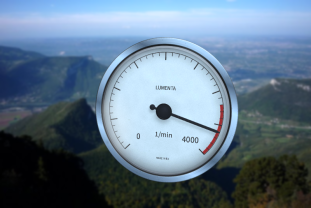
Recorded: **3600** rpm
